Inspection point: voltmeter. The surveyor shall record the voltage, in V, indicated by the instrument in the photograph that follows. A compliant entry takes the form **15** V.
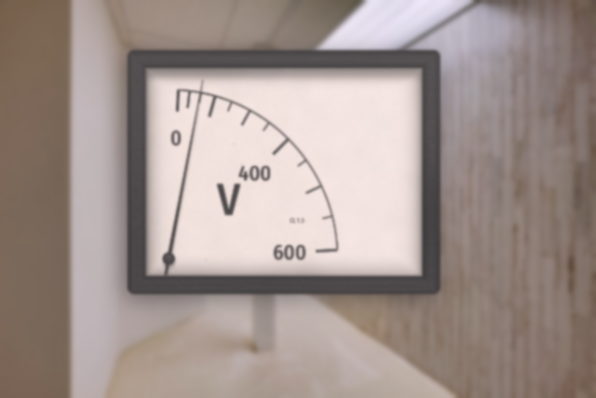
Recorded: **150** V
